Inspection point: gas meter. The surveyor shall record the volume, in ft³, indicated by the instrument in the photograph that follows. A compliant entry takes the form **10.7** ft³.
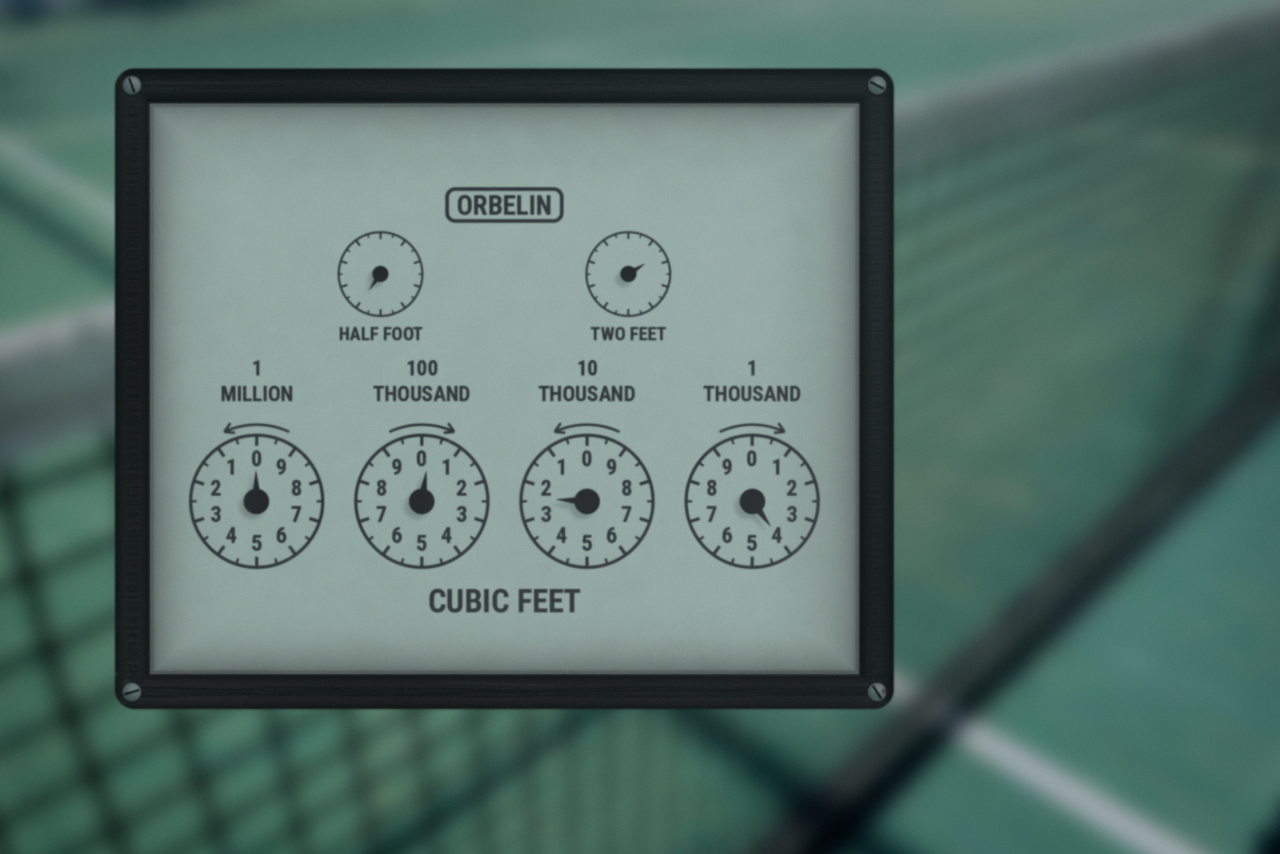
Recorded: **2400** ft³
